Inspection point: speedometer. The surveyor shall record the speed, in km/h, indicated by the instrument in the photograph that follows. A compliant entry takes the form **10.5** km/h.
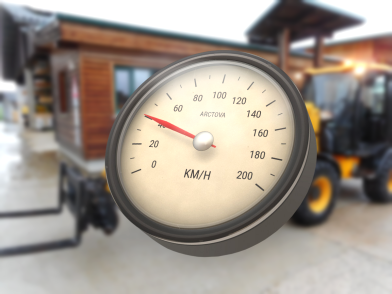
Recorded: **40** km/h
